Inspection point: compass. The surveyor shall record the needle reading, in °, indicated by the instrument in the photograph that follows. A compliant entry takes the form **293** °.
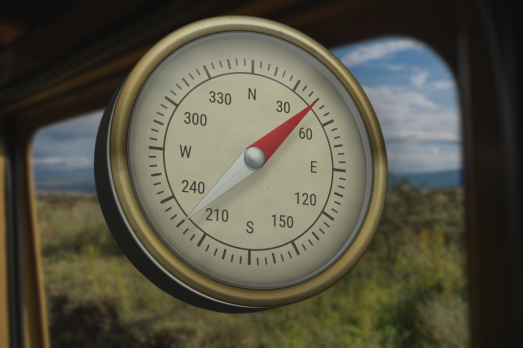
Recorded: **45** °
